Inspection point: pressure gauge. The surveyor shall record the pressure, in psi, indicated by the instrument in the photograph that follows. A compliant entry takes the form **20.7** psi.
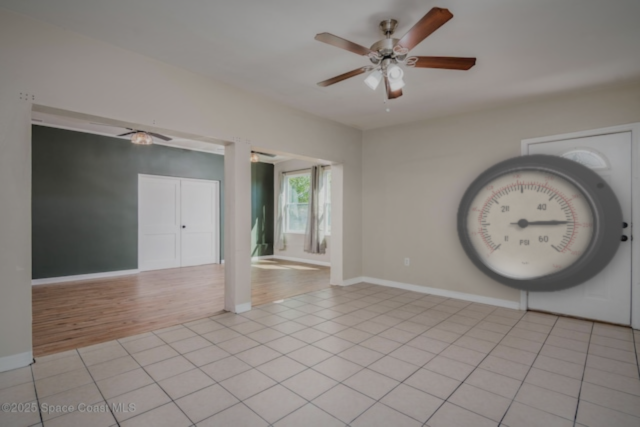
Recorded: **50** psi
